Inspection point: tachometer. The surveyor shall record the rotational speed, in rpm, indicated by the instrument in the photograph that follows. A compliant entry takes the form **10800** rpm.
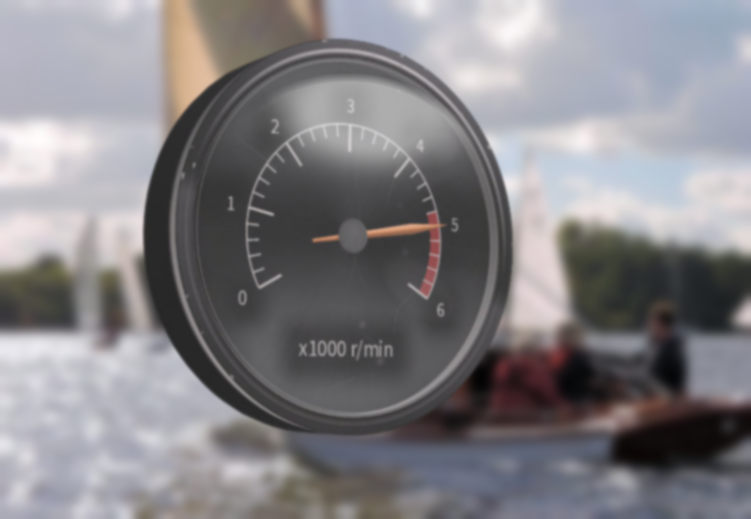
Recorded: **5000** rpm
